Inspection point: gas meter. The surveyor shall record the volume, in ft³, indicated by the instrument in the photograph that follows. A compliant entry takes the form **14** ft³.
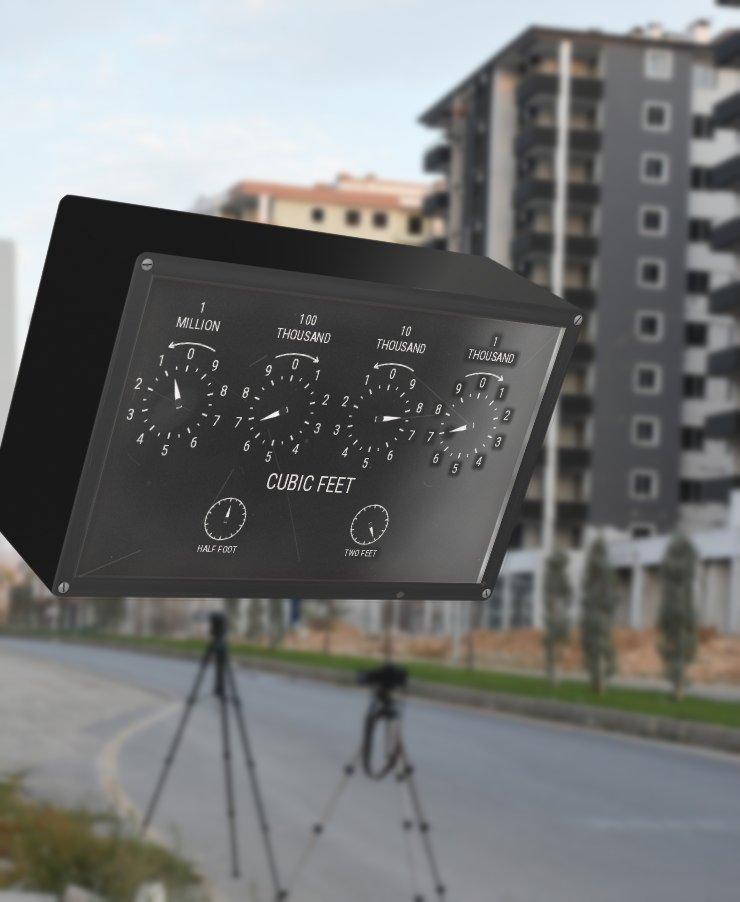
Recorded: **67700** ft³
